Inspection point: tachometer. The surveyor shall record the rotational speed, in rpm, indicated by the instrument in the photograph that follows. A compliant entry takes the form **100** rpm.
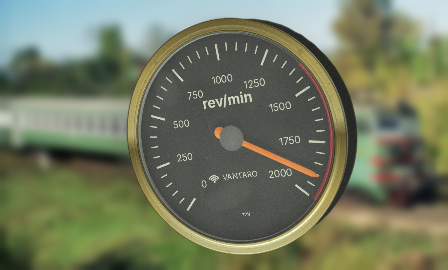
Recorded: **1900** rpm
